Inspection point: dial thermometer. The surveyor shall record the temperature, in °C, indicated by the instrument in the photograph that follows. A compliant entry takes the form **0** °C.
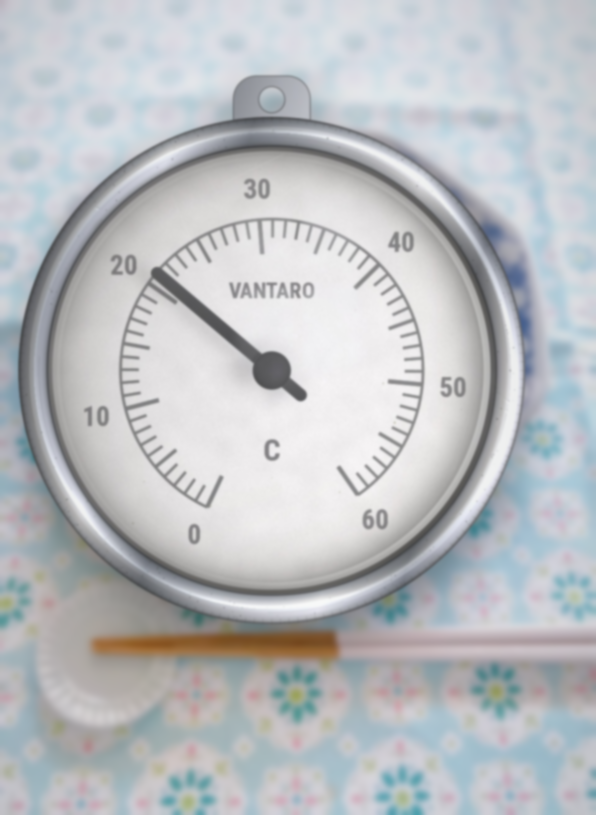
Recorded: **21** °C
